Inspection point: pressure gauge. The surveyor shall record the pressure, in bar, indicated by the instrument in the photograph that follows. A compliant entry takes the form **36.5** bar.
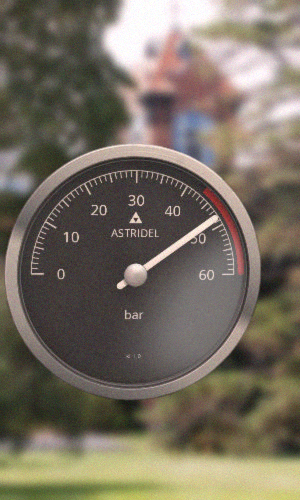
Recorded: **48** bar
